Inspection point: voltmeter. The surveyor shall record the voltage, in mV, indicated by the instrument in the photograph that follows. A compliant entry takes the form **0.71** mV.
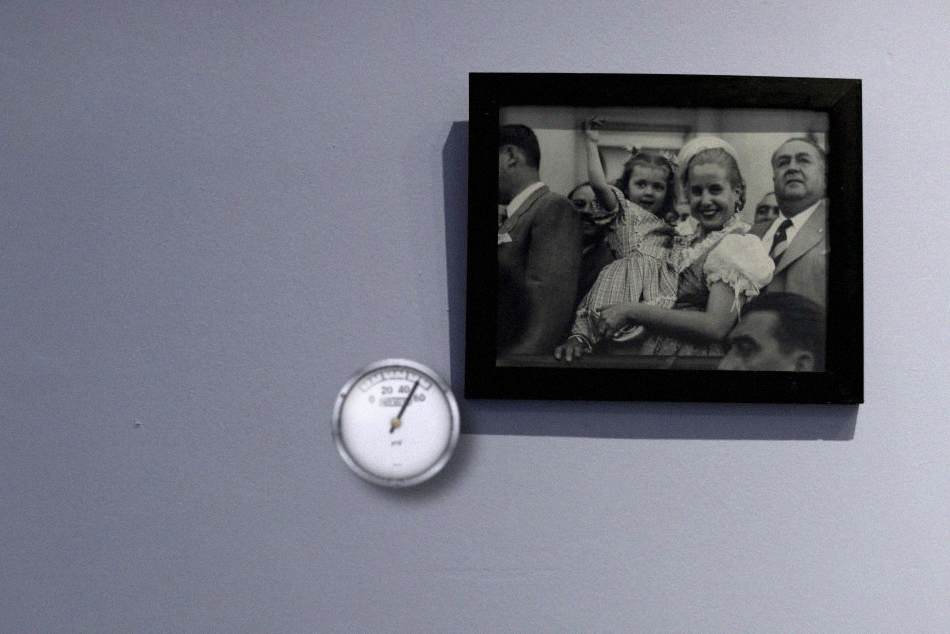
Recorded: **50** mV
